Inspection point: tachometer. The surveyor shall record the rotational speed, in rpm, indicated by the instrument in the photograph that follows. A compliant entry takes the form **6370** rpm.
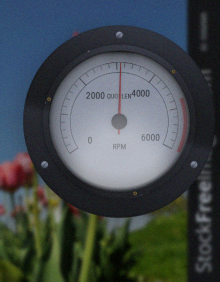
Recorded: **3100** rpm
